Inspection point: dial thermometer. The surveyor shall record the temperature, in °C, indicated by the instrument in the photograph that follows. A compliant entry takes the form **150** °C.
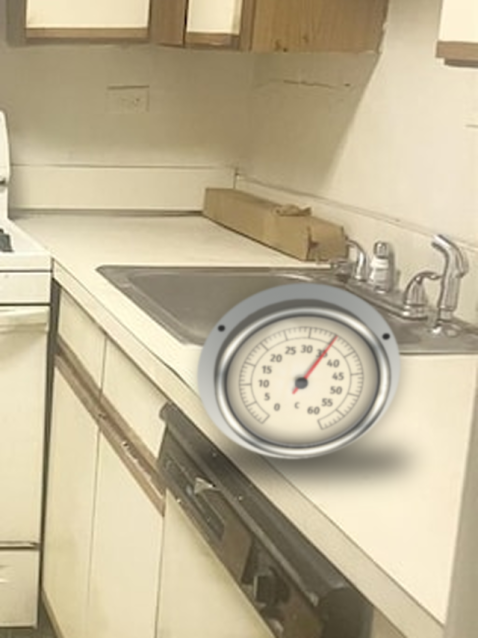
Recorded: **35** °C
